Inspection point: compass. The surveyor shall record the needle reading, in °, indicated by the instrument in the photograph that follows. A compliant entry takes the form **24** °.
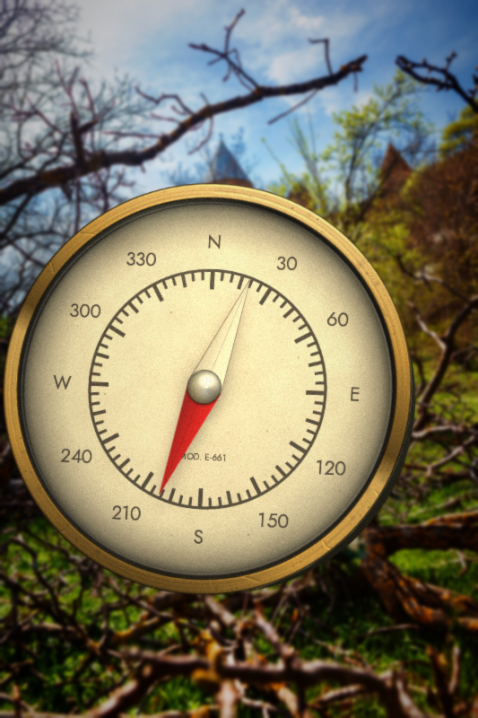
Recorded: **200** °
